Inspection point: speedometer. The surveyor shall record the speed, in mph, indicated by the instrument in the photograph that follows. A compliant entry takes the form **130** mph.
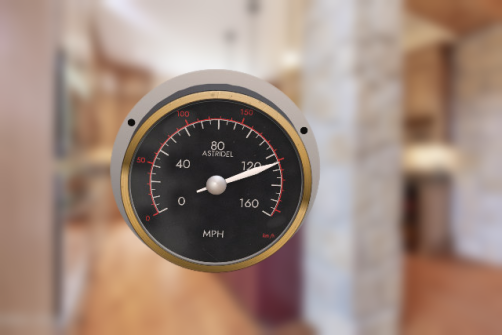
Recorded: **125** mph
